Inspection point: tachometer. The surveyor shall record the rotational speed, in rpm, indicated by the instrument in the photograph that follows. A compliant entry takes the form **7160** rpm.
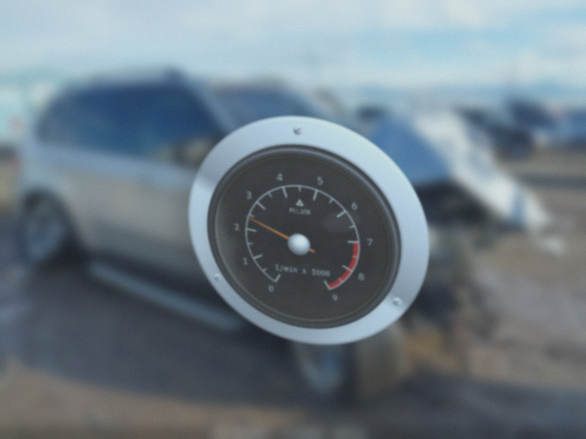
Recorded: **2500** rpm
